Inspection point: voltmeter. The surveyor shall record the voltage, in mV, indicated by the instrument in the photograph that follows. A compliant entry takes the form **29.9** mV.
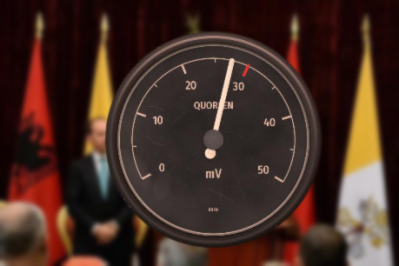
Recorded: **27.5** mV
